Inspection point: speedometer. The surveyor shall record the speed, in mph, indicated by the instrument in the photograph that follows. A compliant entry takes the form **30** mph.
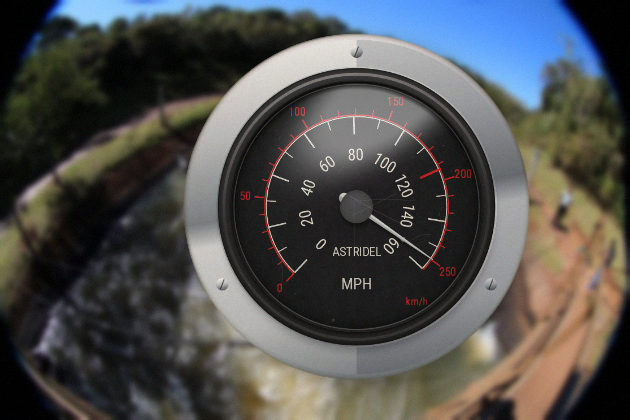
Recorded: **155** mph
